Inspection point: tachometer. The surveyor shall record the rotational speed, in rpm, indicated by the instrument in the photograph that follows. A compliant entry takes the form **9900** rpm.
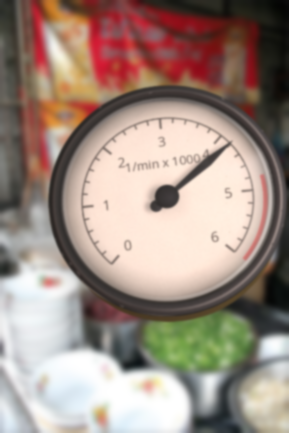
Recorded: **4200** rpm
